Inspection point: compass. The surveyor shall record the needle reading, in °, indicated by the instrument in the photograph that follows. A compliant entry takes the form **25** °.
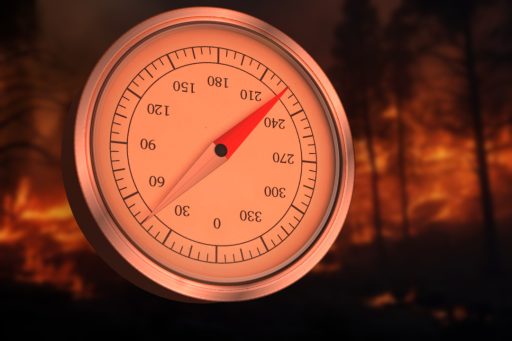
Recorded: **225** °
